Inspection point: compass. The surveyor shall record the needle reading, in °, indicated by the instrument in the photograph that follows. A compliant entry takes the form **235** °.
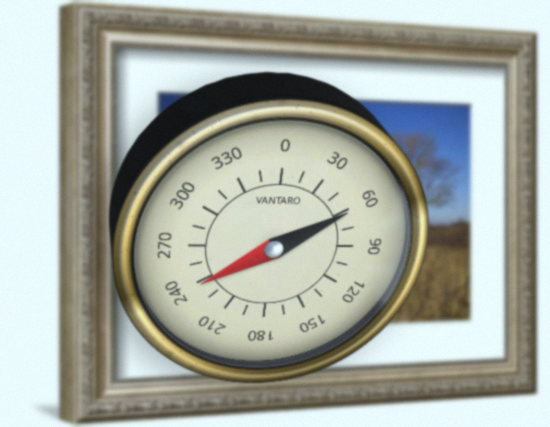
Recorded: **240** °
